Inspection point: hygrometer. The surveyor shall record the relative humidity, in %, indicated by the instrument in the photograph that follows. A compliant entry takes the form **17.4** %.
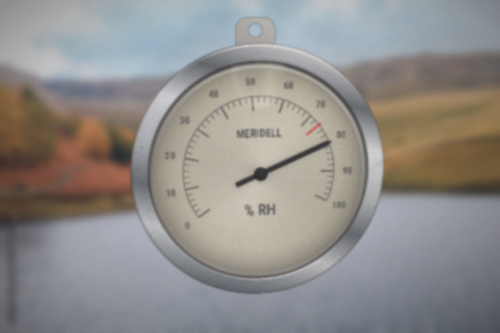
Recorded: **80** %
